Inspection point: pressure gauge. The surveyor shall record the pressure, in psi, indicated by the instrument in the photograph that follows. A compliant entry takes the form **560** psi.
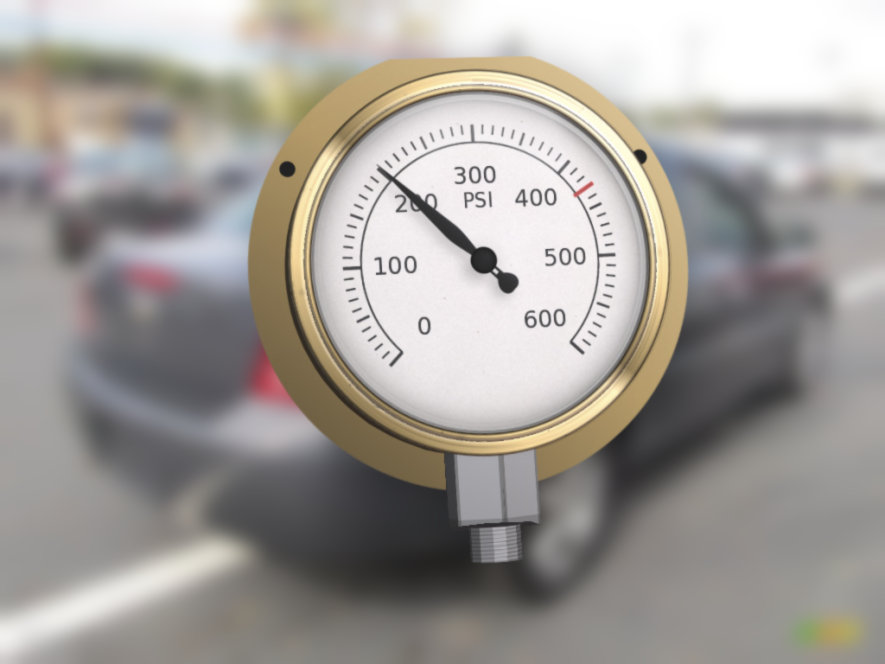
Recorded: **200** psi
